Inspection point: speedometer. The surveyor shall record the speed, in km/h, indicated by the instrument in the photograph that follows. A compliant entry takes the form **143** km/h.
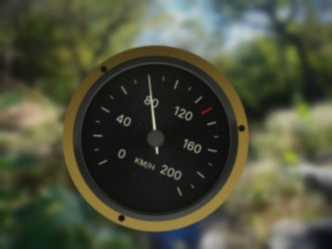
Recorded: **80** km/h
